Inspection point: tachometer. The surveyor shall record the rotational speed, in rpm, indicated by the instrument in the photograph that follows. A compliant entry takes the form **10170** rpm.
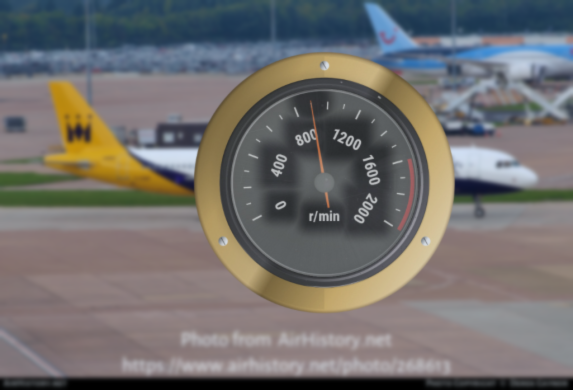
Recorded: **900** rpm
